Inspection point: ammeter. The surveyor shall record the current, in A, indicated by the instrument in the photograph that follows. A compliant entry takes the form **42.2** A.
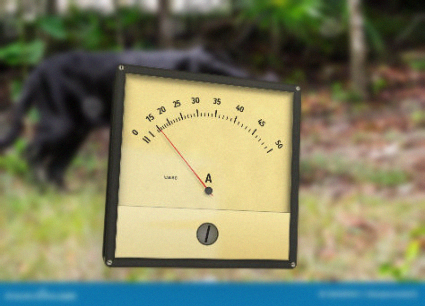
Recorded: **15** A
